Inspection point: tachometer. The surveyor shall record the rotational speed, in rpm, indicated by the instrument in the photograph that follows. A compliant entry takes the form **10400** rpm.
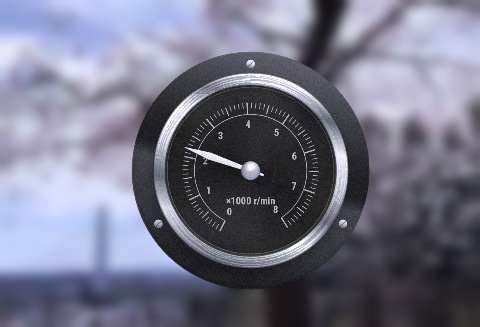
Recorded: **2200** rpm
